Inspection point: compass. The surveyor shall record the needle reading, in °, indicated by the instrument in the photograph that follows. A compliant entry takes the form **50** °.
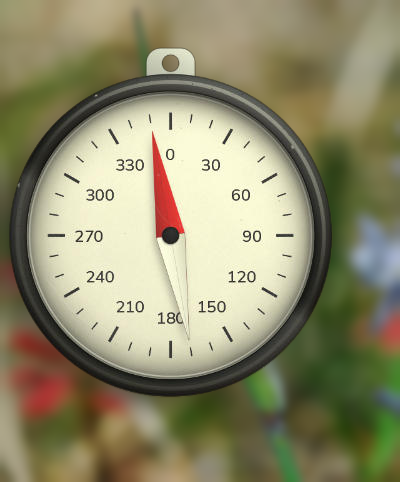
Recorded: **350** °
